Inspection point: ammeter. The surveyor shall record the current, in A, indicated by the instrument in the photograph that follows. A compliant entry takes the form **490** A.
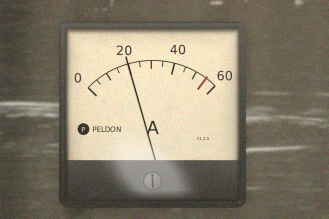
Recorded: **20** A
